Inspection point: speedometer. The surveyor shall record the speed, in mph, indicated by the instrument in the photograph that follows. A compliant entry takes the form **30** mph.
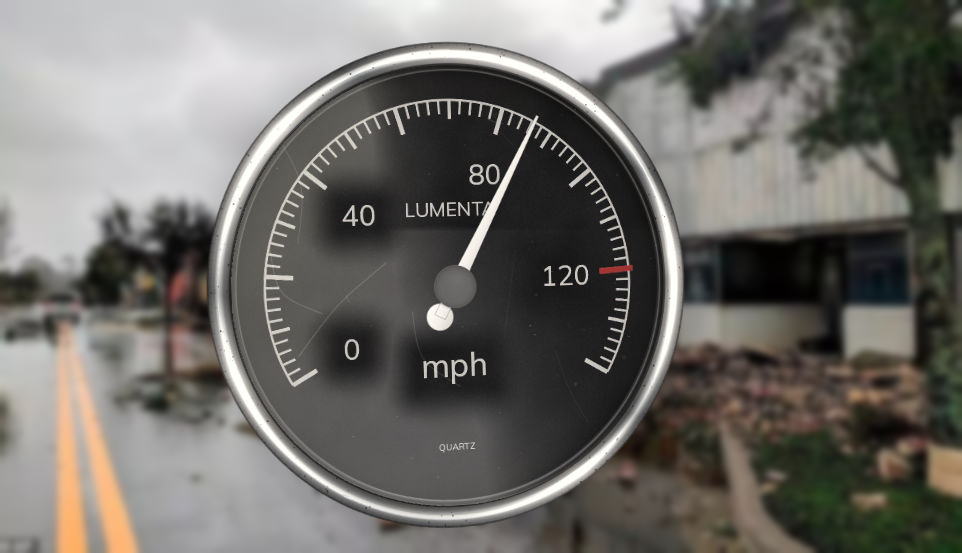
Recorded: **86** mph
